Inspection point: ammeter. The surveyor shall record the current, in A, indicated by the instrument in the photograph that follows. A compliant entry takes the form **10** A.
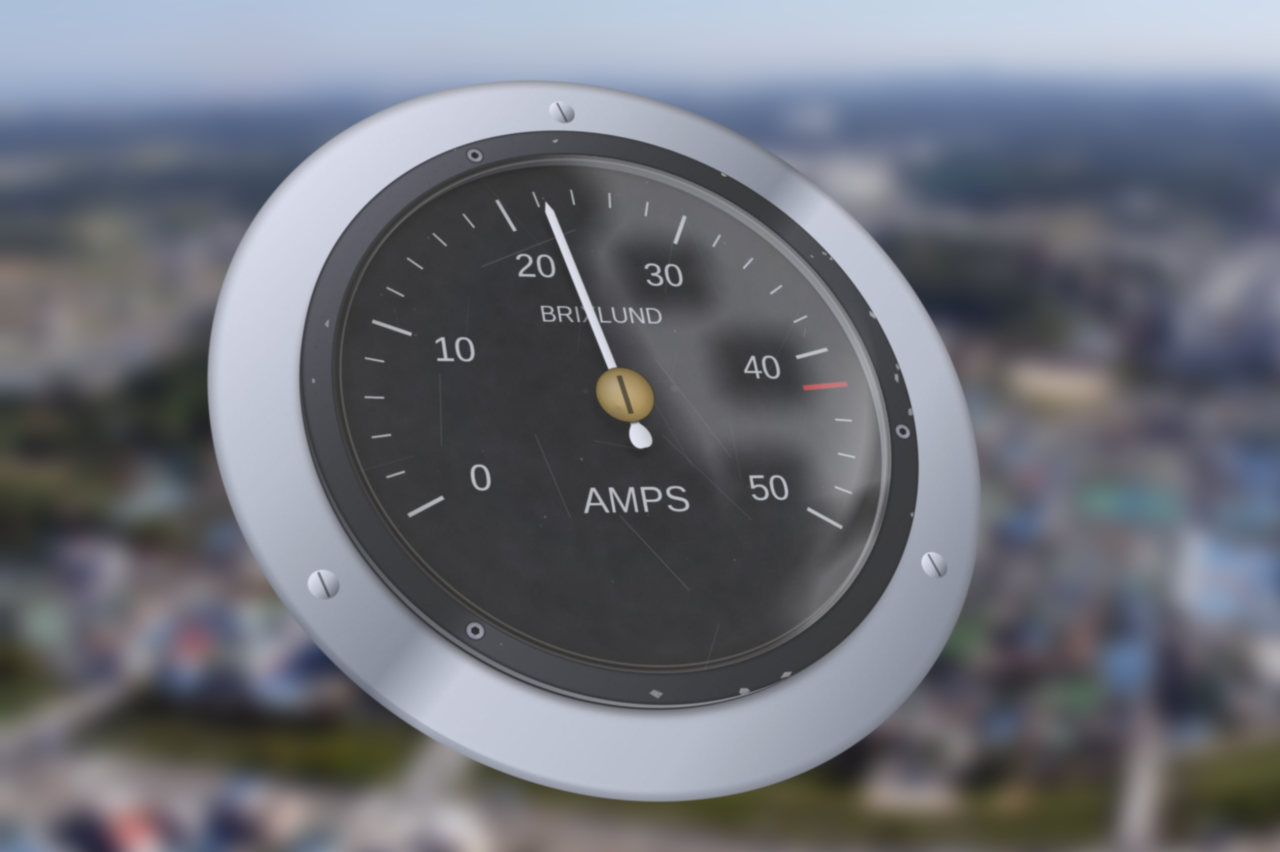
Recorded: **22** A
